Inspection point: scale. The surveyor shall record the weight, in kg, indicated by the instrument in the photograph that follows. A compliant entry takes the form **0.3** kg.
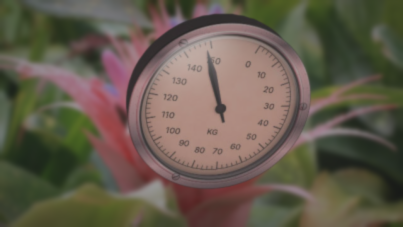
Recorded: **148** kg
